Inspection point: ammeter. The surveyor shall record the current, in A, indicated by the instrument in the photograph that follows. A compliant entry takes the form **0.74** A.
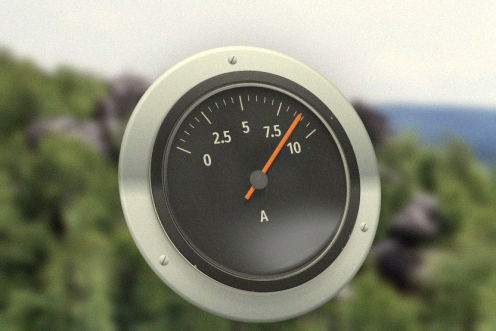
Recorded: **8.75** A
